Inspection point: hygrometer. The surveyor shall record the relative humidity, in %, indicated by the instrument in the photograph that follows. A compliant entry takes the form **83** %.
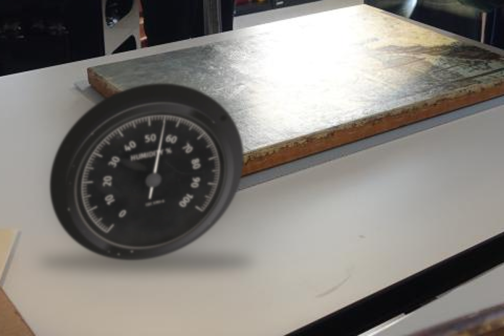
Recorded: **55** %
